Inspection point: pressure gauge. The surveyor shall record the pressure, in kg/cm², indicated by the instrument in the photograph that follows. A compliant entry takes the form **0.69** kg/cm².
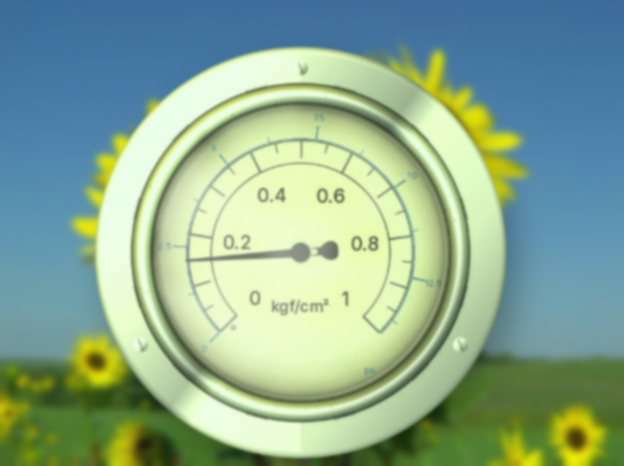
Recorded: **0.15** kg/cm²
